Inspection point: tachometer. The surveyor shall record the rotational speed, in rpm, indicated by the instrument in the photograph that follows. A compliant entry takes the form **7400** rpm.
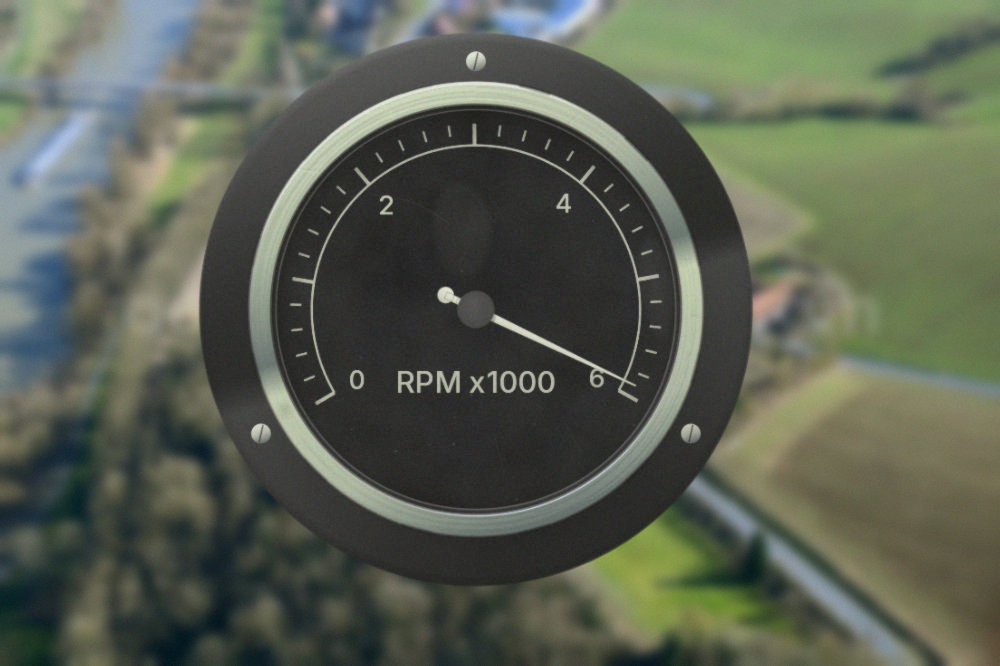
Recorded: **5900** rpm
